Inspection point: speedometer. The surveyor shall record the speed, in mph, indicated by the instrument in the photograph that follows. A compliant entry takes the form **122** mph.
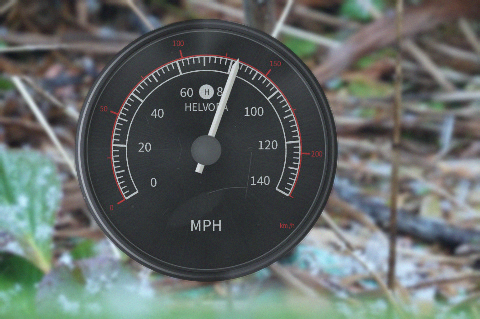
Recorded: **82** mph
